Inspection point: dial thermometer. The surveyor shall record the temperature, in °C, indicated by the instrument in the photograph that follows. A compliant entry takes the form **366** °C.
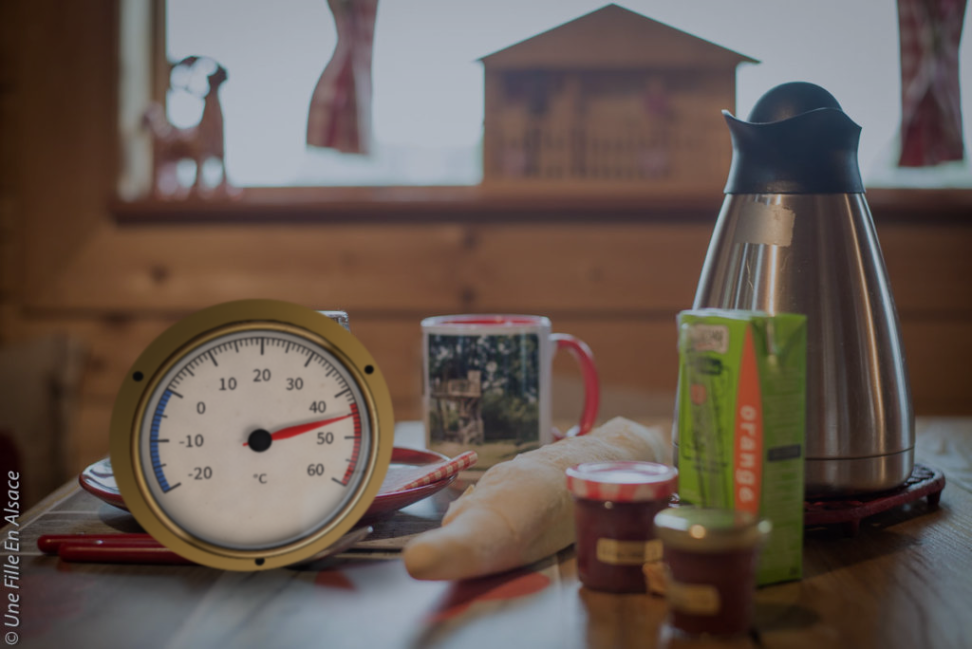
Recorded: **45** °C
